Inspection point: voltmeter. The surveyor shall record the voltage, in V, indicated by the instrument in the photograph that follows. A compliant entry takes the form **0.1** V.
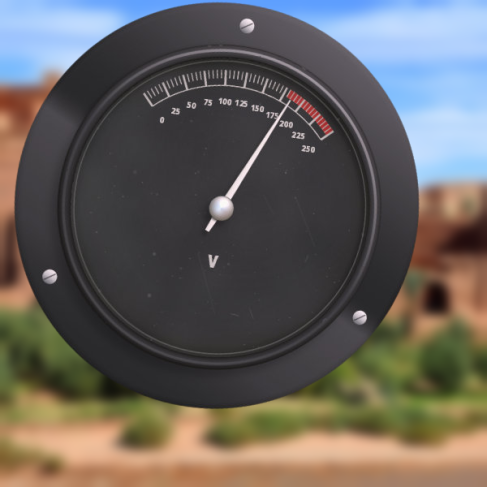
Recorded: **185** V
